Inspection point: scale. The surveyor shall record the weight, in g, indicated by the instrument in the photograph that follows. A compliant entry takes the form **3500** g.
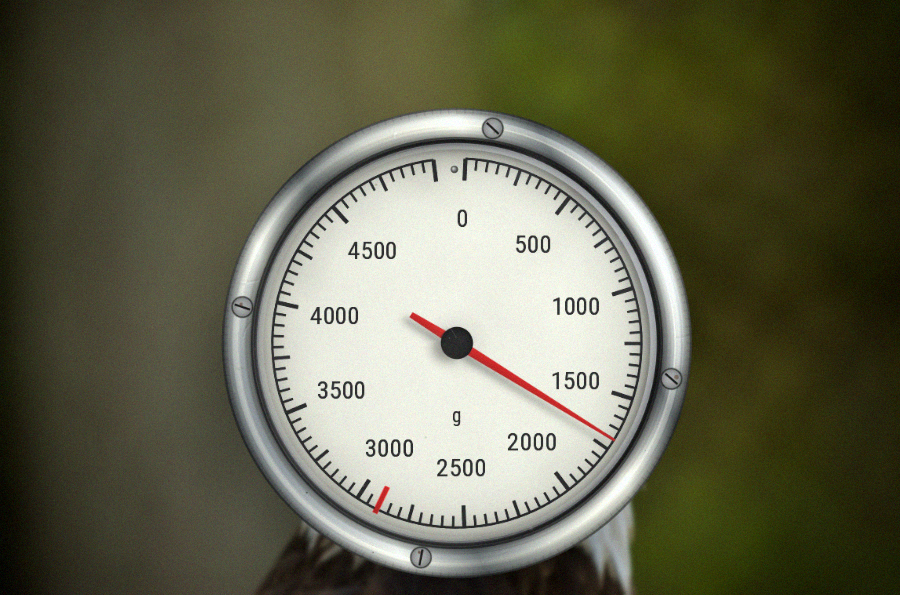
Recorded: **1700** g
